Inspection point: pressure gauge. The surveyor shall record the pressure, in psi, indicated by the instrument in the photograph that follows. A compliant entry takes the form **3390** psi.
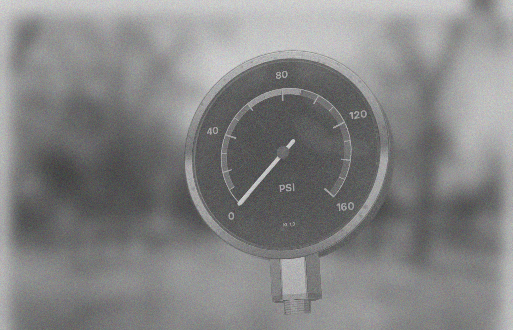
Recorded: **0** psi
